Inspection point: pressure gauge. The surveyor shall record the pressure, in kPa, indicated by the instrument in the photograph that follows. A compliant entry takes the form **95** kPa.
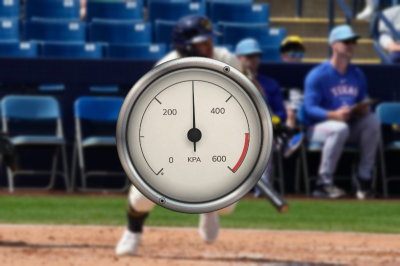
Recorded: **300** kPa
